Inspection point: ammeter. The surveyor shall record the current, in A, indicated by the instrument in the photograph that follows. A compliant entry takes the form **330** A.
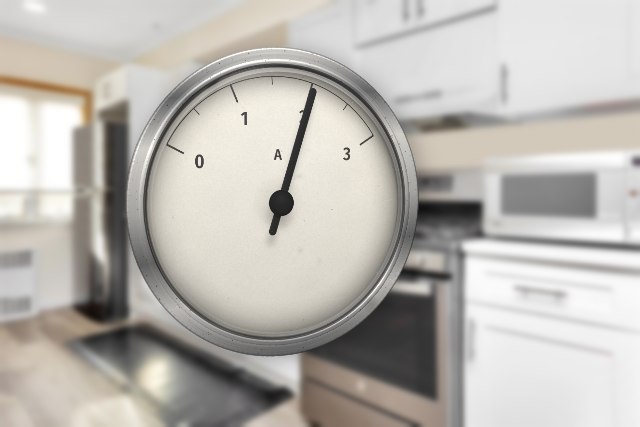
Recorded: **2** A
